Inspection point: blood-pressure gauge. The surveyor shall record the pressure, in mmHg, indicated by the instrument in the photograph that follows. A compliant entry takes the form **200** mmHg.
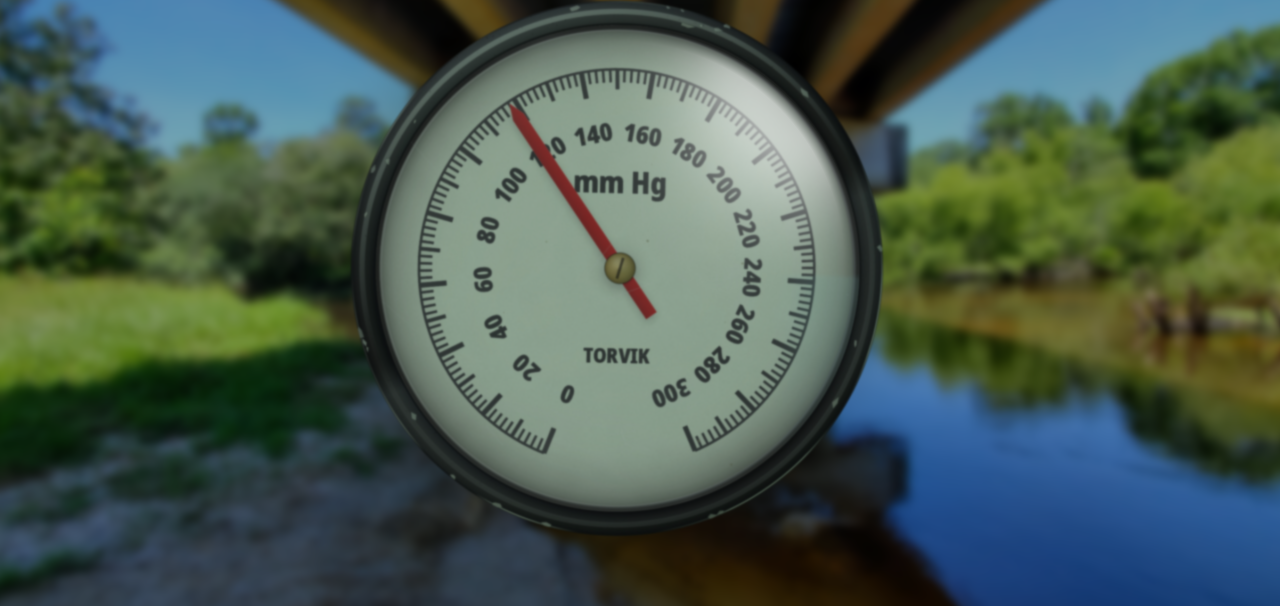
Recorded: **118** mmHg
